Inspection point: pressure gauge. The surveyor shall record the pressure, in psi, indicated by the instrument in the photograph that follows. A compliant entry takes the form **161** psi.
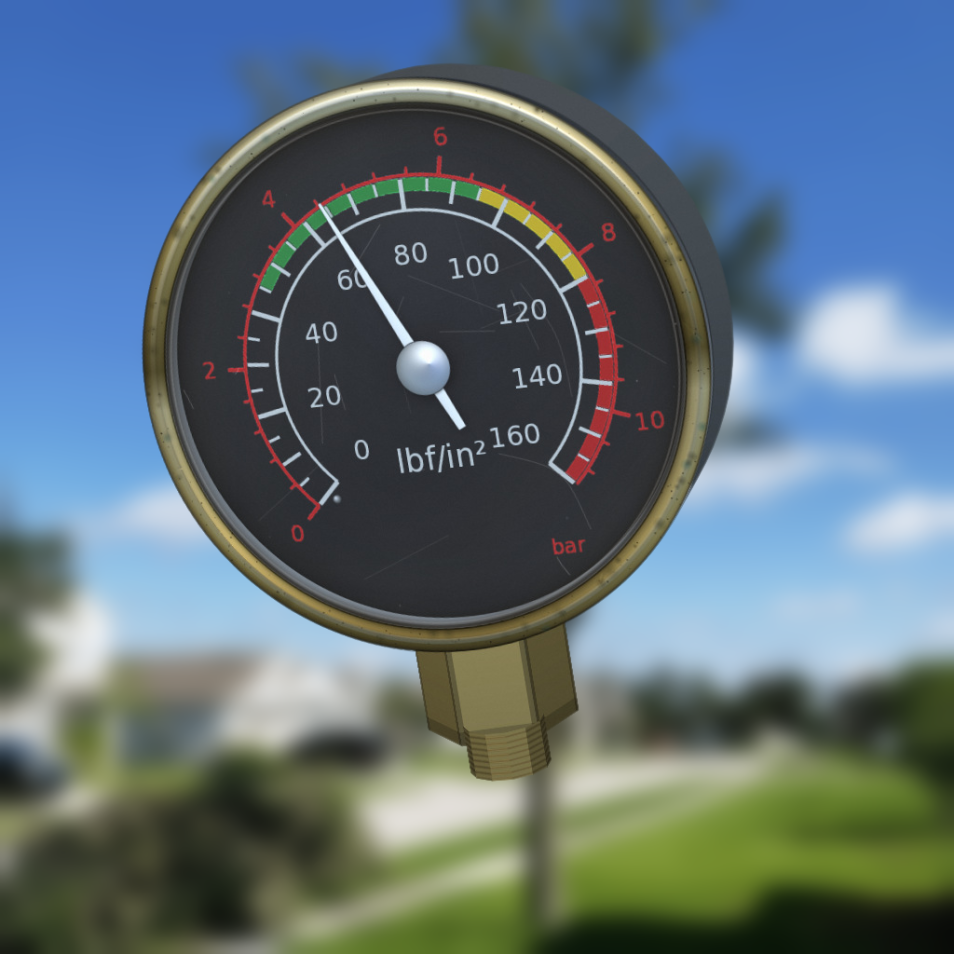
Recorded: **65** psi
